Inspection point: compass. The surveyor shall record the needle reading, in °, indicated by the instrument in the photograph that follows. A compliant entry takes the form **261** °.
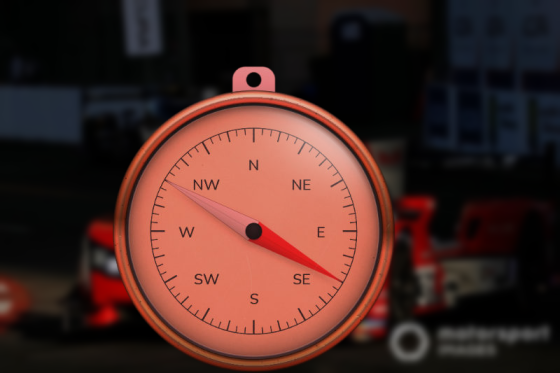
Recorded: **120** °
